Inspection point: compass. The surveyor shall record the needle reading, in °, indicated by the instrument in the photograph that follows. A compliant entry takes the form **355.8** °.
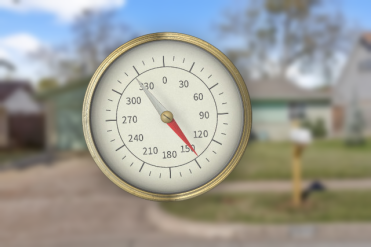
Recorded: **145** °
